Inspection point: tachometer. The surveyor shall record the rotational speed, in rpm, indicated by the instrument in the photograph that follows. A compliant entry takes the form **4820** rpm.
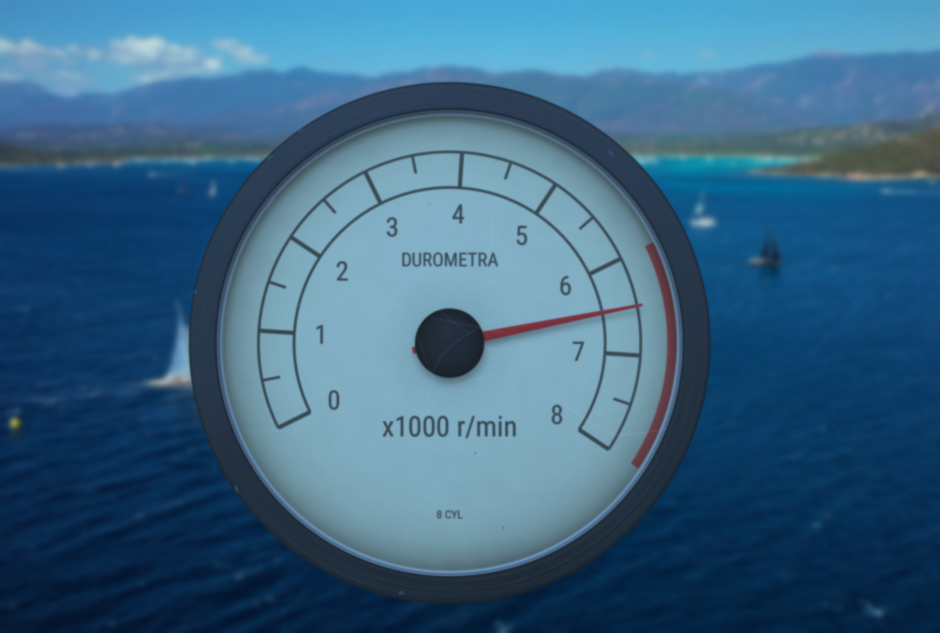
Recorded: **6500** rpm
